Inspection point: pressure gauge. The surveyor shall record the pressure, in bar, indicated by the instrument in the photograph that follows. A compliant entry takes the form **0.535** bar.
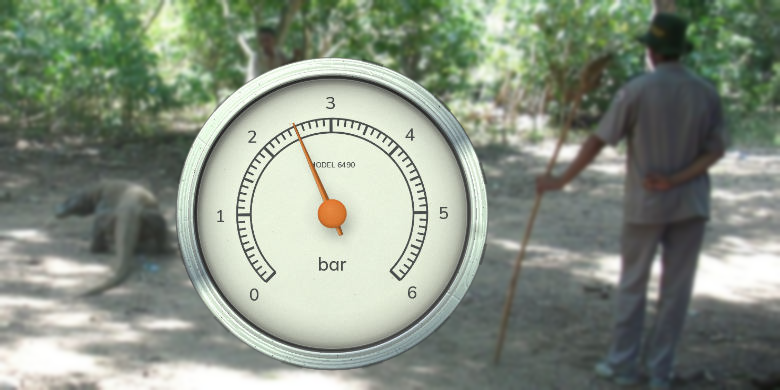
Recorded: **2.5** bar
